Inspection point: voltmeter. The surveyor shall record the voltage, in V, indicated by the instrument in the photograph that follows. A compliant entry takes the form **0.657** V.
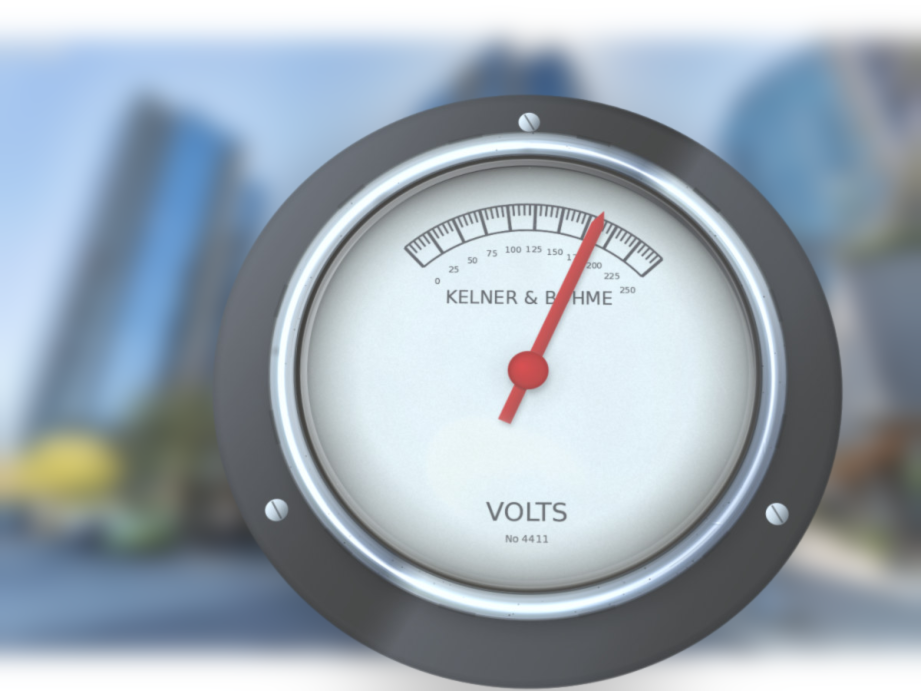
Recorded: **185** V
